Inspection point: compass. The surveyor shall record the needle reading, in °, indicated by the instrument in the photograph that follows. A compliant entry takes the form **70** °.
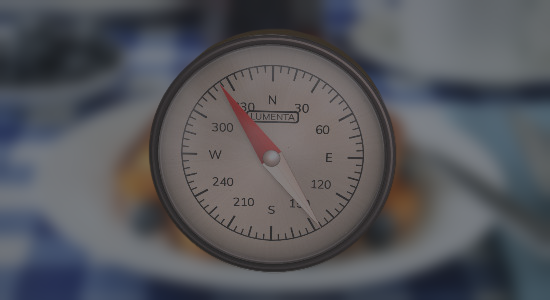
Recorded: **325** °
